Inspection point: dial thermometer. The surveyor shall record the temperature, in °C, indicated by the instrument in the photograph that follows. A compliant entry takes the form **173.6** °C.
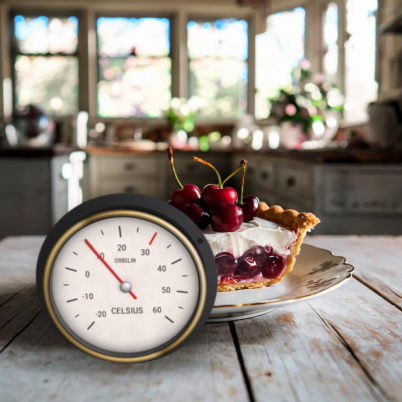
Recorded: **10** °C
